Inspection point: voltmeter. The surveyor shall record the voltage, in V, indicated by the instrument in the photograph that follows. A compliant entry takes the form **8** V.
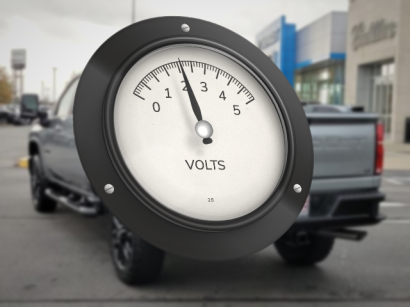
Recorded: **2** V
